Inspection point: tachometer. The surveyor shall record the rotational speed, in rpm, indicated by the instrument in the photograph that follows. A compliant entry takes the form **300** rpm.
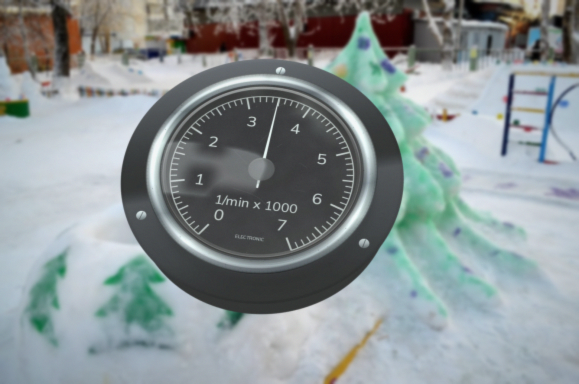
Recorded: **3500** rpm
